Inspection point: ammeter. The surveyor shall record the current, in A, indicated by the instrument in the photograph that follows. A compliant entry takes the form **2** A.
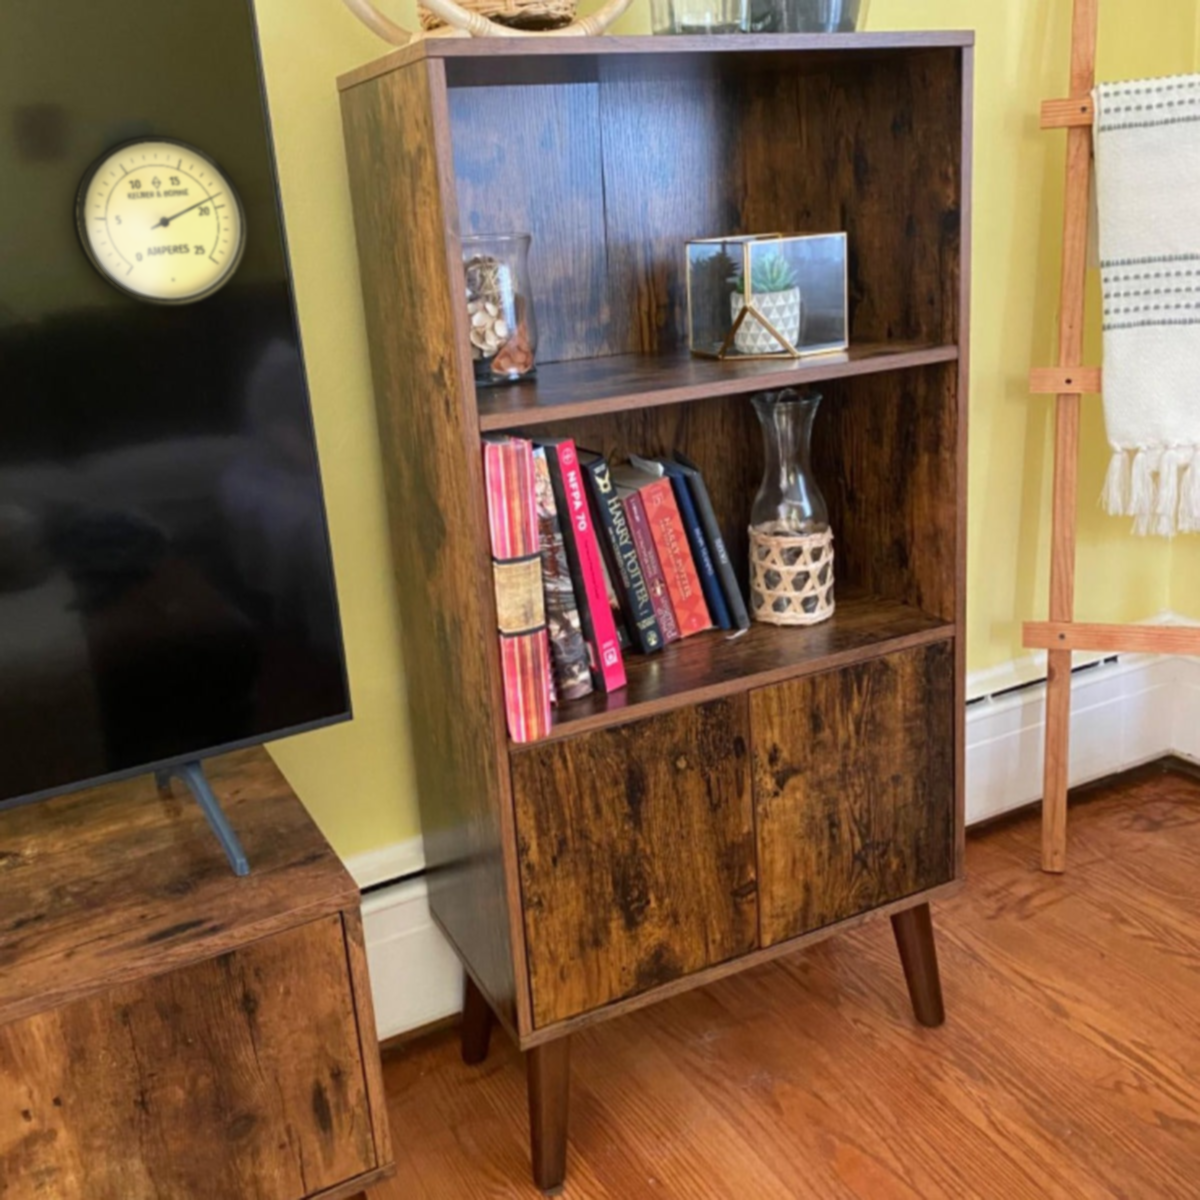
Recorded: **19** A
